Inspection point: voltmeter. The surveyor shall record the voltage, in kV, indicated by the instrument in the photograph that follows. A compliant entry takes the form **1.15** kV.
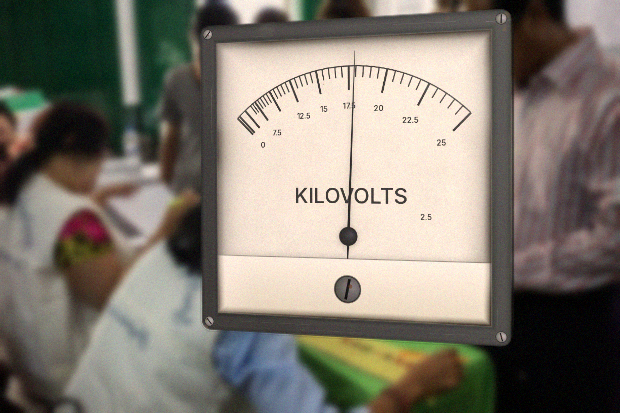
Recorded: **18** kV
